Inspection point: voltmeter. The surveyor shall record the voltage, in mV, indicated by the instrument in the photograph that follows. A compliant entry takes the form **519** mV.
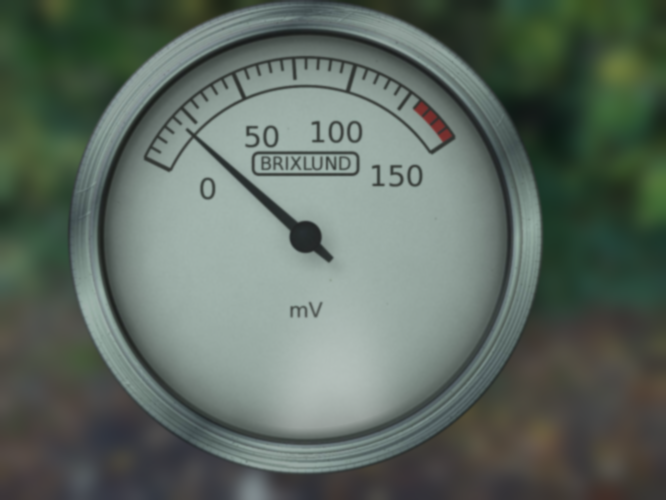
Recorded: **20** mV
